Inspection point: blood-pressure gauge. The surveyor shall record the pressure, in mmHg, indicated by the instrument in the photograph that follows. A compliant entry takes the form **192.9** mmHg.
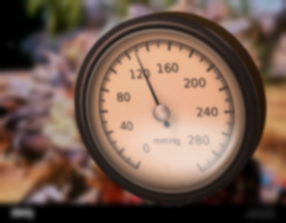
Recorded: **130** mmHg
